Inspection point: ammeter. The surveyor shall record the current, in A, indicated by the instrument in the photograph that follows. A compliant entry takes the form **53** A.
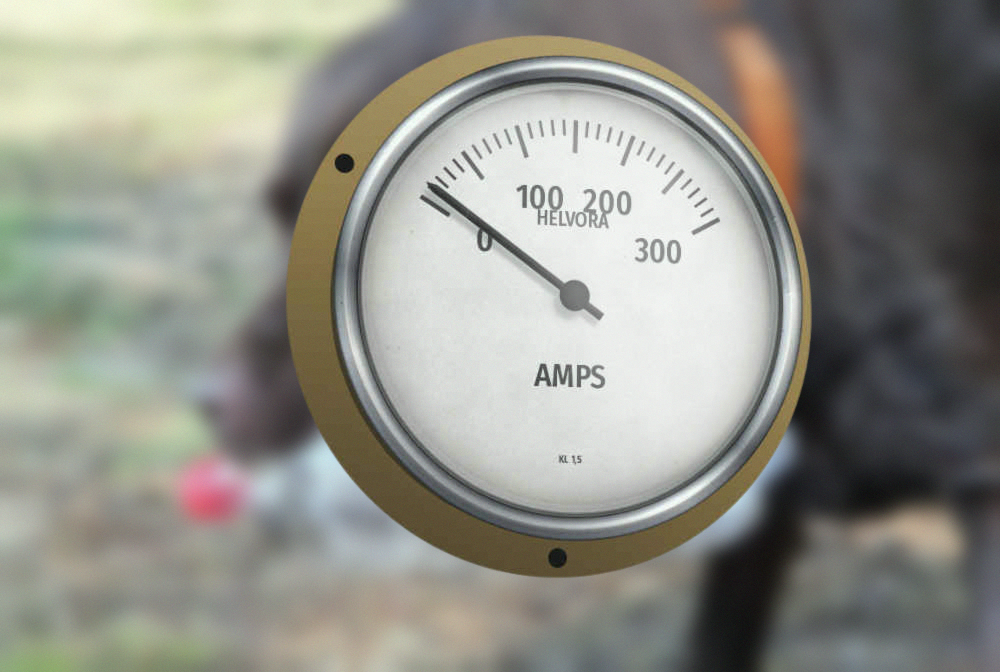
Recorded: **10** A
